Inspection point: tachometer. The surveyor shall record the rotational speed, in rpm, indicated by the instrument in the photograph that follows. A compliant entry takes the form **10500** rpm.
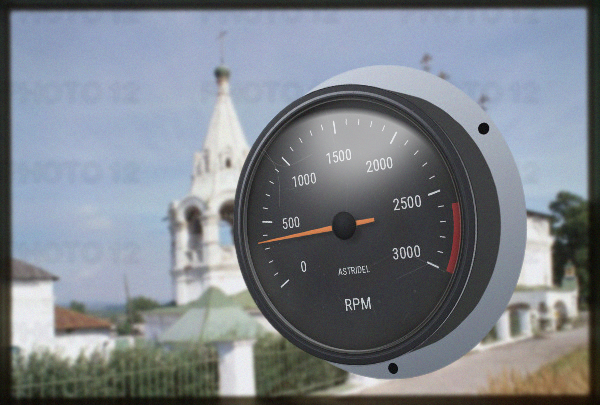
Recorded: **350** rpm
